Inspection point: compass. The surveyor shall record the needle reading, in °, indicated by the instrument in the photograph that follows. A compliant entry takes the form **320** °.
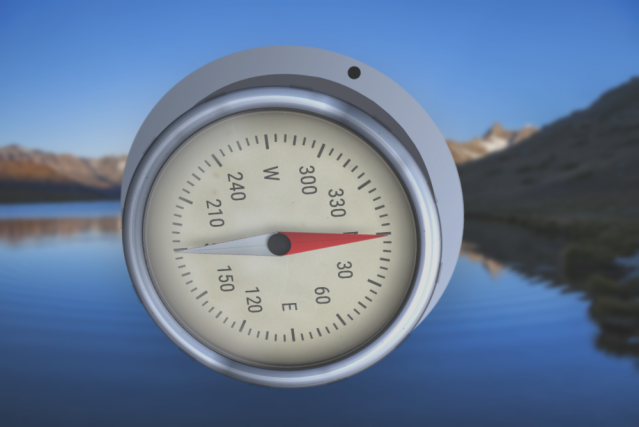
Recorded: **0** °
